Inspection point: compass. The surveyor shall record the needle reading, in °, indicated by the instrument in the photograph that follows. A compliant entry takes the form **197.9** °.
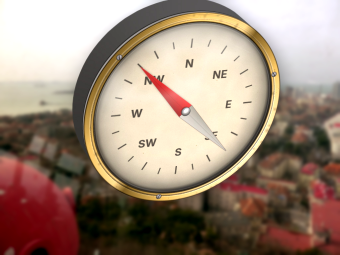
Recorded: **315** °
